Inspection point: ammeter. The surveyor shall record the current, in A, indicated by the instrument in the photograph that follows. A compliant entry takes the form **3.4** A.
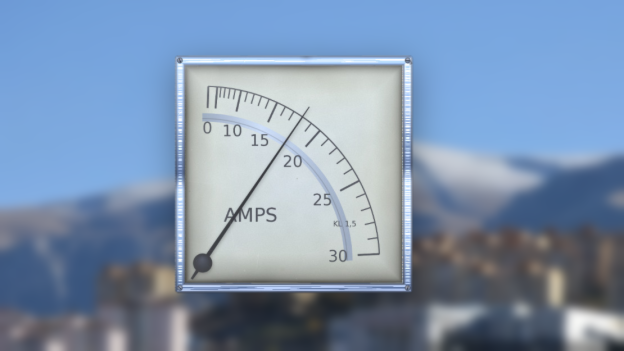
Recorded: **18** A
